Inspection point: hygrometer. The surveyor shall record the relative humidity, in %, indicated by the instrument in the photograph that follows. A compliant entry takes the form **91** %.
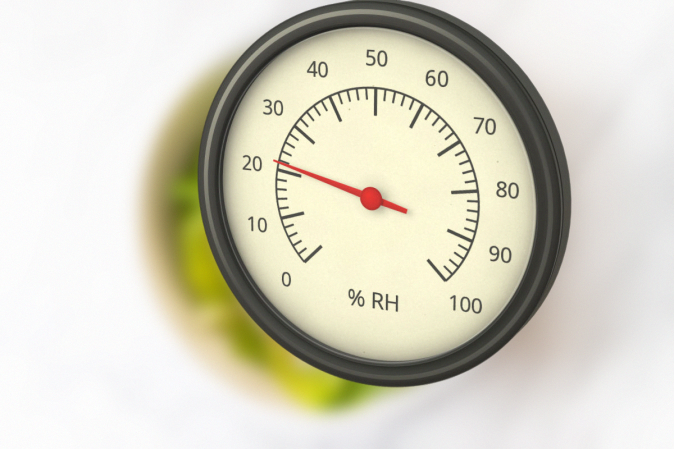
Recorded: **22** %
